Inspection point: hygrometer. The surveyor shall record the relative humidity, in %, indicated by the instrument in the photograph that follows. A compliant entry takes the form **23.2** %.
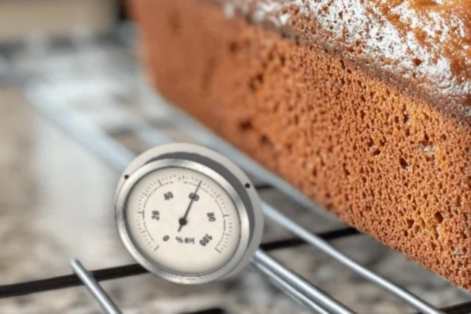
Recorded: **60** %
